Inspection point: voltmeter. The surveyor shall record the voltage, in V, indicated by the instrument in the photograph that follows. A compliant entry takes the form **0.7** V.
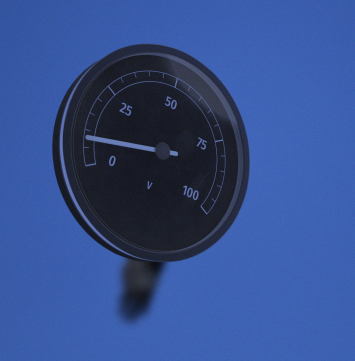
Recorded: **7.5** V
